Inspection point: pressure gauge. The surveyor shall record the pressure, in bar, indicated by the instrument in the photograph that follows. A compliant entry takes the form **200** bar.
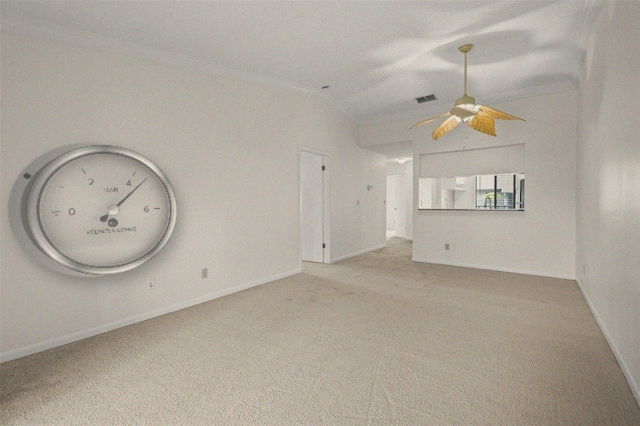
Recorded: **4.5** bar
